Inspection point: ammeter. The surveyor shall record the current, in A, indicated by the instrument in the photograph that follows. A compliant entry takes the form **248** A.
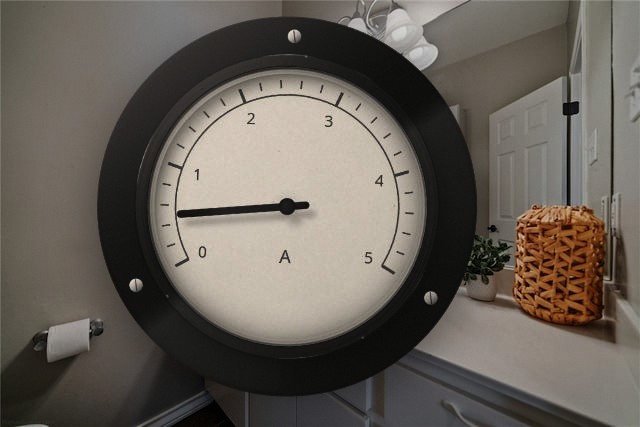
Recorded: **0.5** A
